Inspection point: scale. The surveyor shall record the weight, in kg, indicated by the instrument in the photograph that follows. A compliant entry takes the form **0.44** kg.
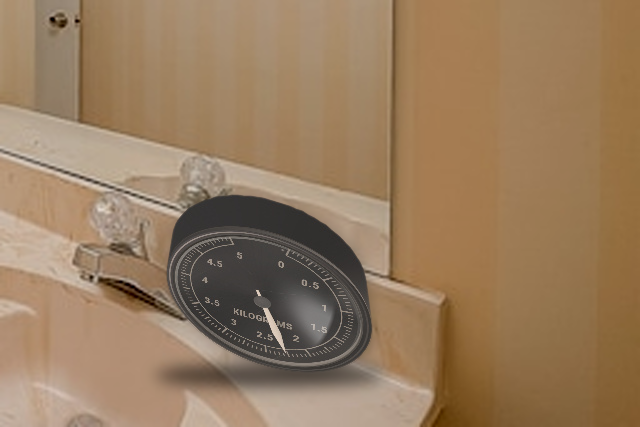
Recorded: **2.25** kg
